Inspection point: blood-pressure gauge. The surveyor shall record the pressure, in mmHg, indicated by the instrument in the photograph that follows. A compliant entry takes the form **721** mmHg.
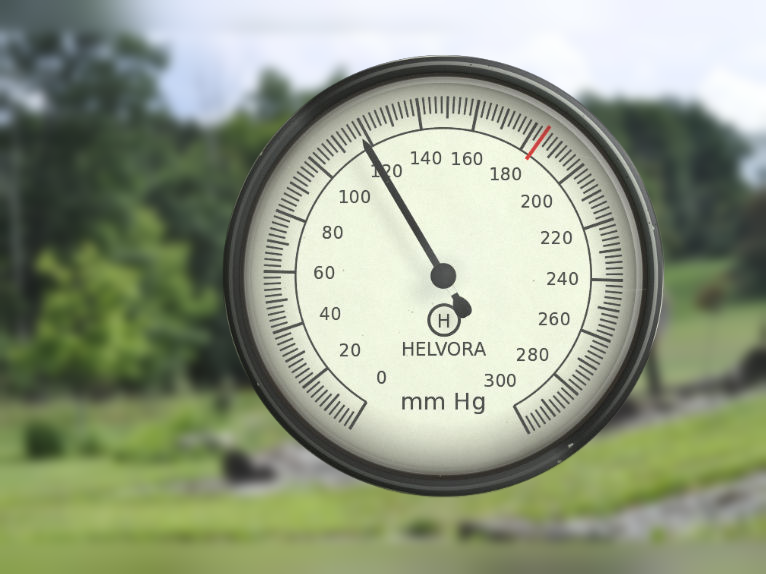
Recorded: **118** mmHg
